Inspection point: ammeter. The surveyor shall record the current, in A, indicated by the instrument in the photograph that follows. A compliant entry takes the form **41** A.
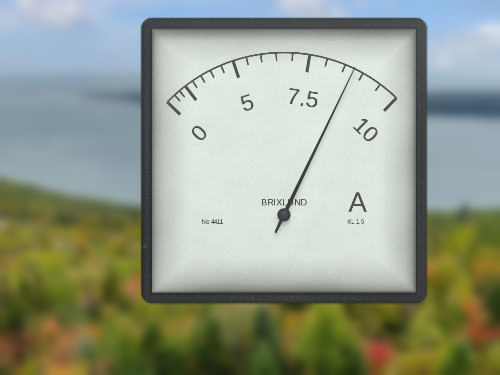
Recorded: **8.75** A
